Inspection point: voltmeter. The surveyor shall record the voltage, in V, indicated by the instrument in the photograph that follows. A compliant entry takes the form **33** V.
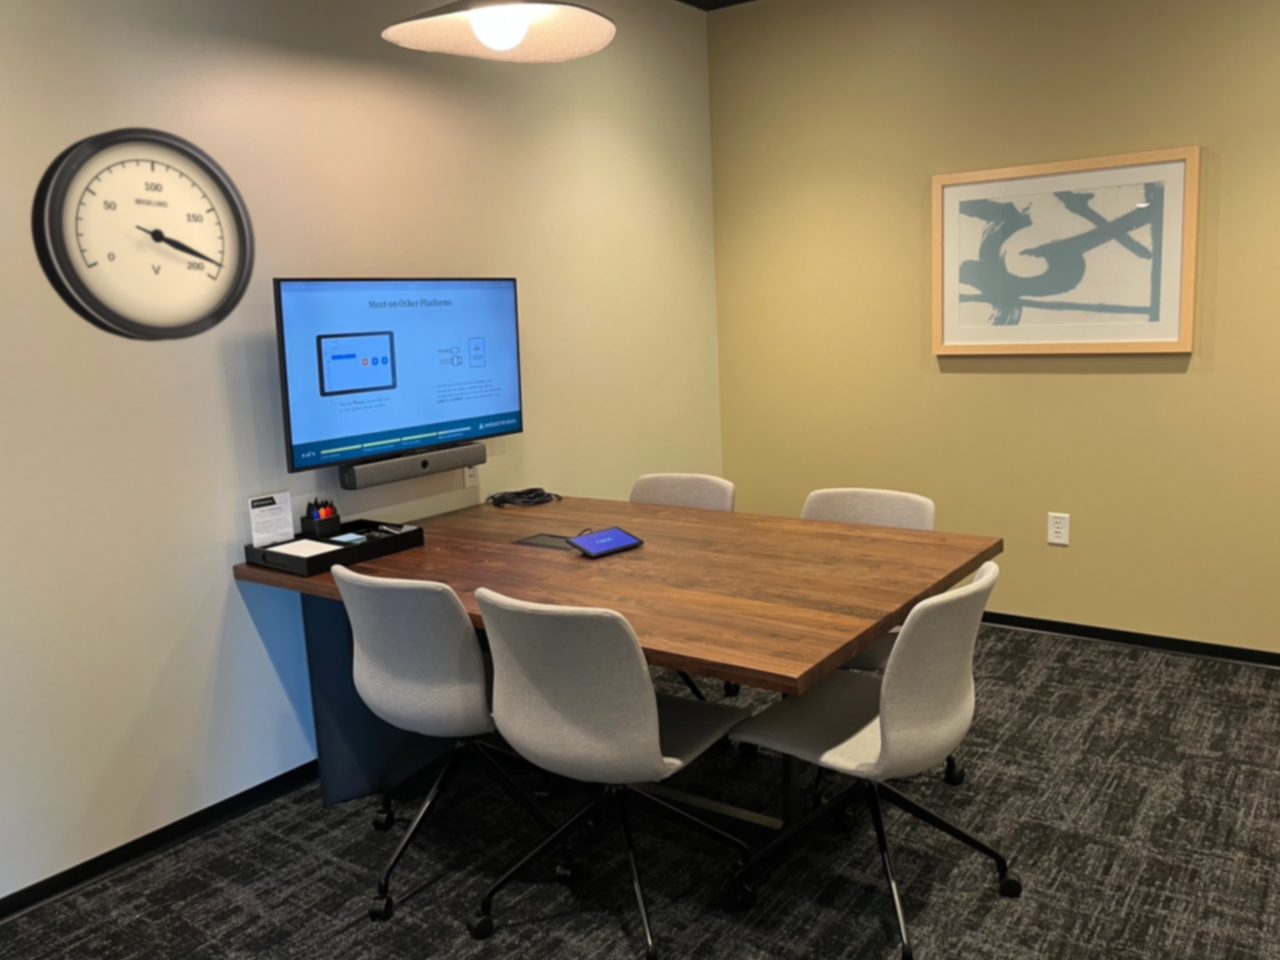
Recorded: **190** V
